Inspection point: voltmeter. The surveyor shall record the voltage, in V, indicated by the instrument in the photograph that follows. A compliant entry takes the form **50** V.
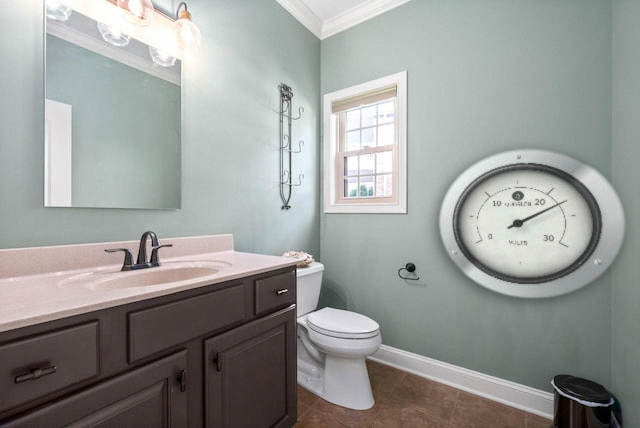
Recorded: **22.5** V
